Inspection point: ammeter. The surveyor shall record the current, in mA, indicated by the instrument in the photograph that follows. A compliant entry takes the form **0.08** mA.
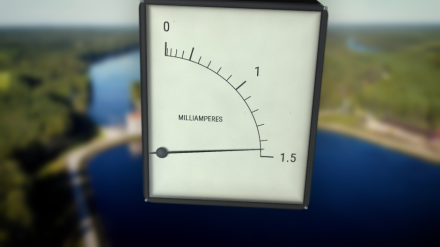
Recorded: **1.45** mA
